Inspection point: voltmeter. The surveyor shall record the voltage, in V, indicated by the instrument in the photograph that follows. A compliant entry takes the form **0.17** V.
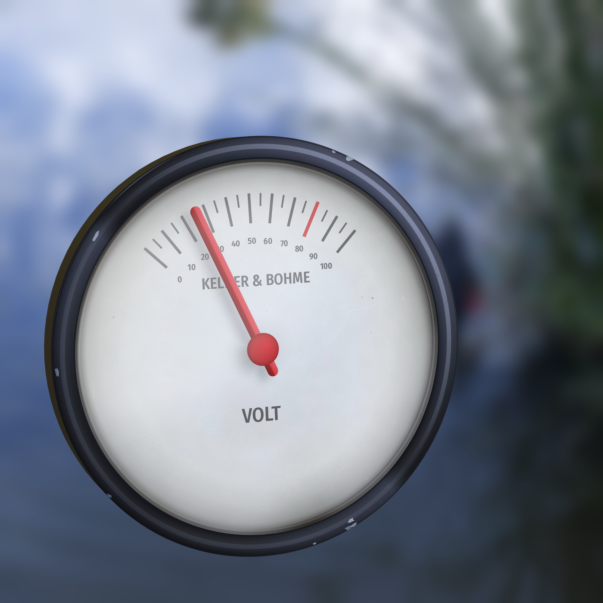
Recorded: **25** V
